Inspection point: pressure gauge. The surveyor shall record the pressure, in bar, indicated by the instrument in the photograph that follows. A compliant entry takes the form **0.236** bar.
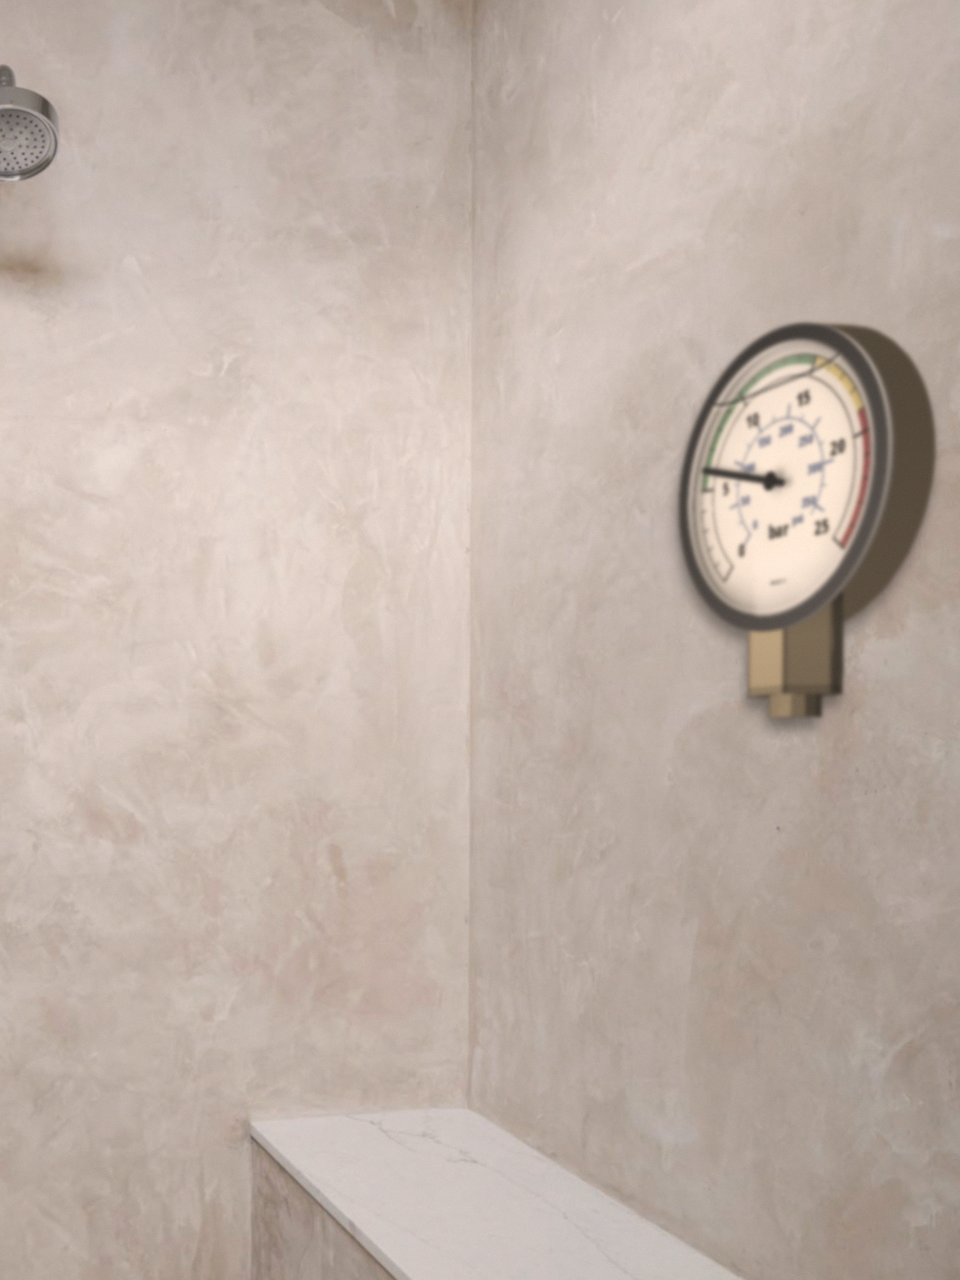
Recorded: **6** bar
